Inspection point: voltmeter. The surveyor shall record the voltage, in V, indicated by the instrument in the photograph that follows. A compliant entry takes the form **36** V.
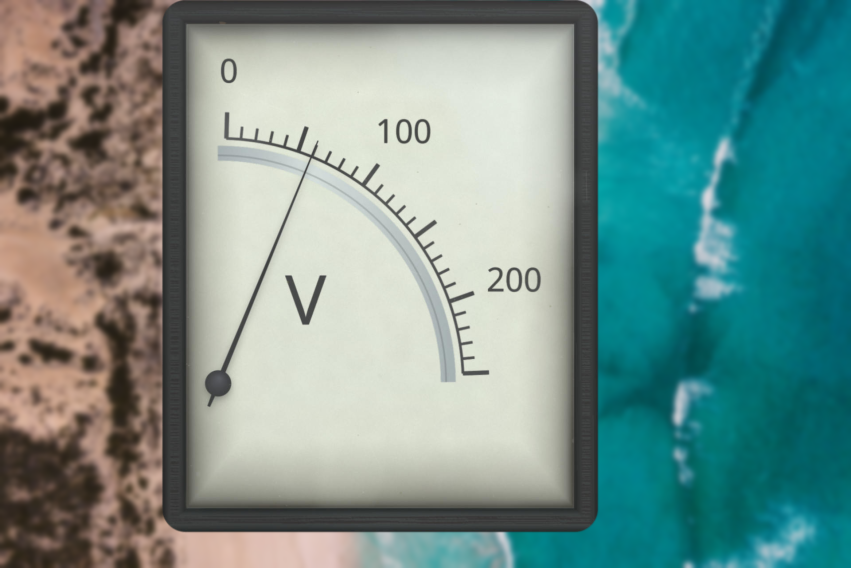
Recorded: **60** V
